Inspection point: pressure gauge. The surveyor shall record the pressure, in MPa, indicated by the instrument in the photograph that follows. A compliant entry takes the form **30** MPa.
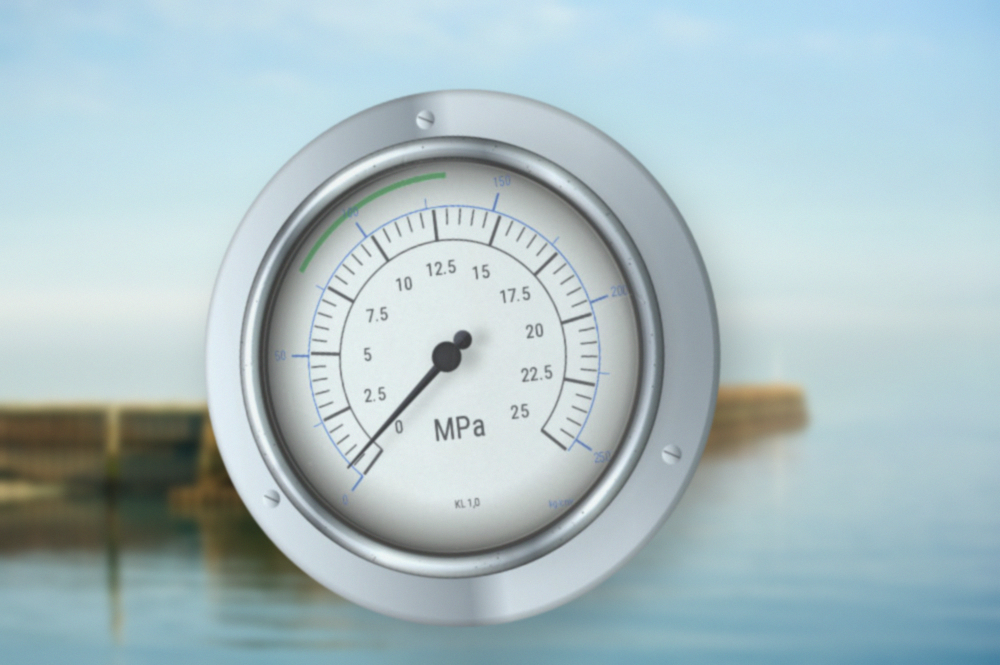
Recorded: **0.5** MPa
